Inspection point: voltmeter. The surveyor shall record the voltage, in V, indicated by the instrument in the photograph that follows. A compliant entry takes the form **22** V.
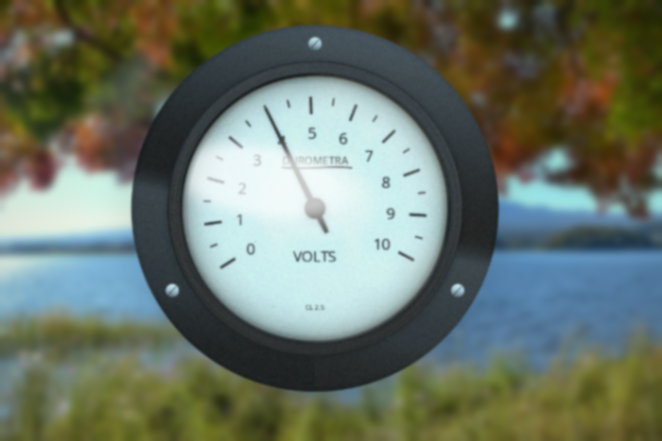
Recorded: **4** V
